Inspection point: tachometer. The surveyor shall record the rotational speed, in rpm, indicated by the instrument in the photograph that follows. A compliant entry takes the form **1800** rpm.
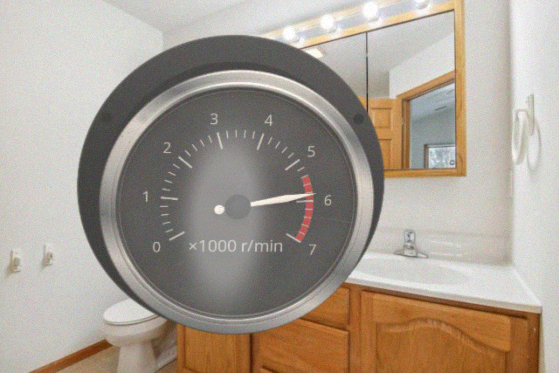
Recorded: **5800** rpm
